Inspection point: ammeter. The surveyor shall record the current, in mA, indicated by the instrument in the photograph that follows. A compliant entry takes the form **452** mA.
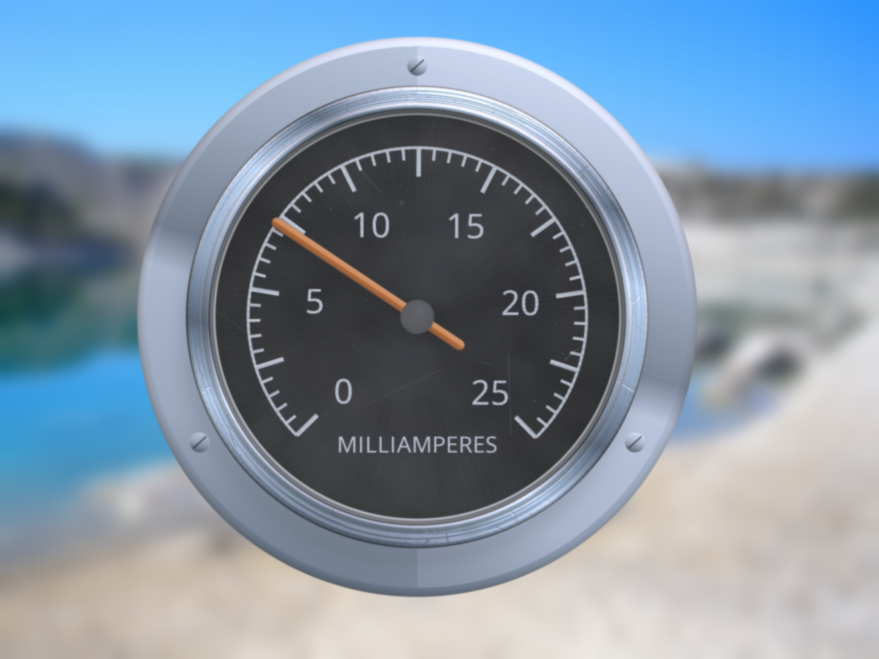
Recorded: **7.25** mA
